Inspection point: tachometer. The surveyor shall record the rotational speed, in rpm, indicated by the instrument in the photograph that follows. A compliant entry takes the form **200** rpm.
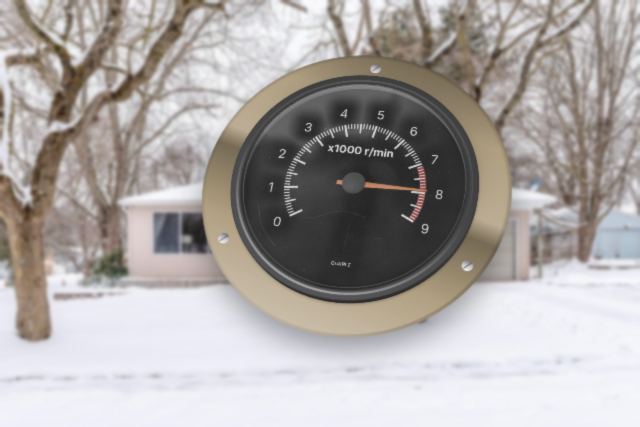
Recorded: **8000** rpm
